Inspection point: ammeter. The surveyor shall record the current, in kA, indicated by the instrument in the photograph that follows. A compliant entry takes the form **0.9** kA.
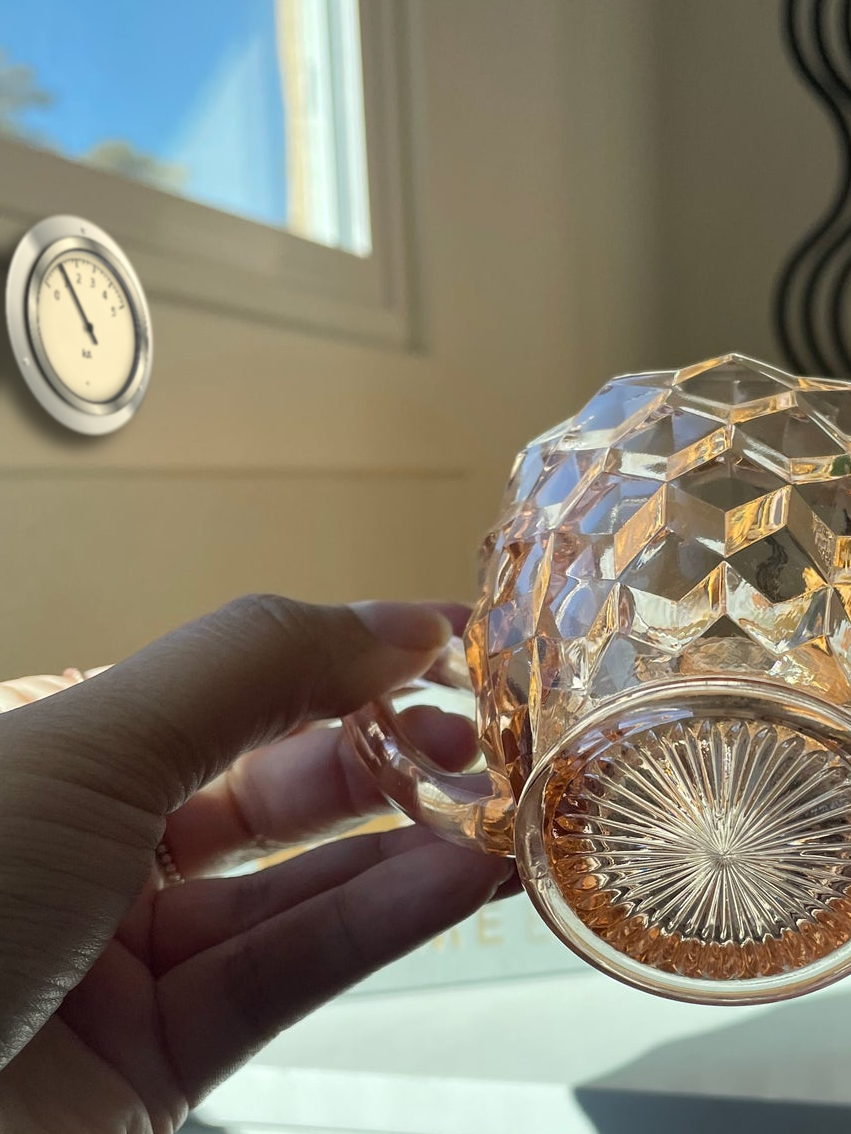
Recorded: **1** kA
